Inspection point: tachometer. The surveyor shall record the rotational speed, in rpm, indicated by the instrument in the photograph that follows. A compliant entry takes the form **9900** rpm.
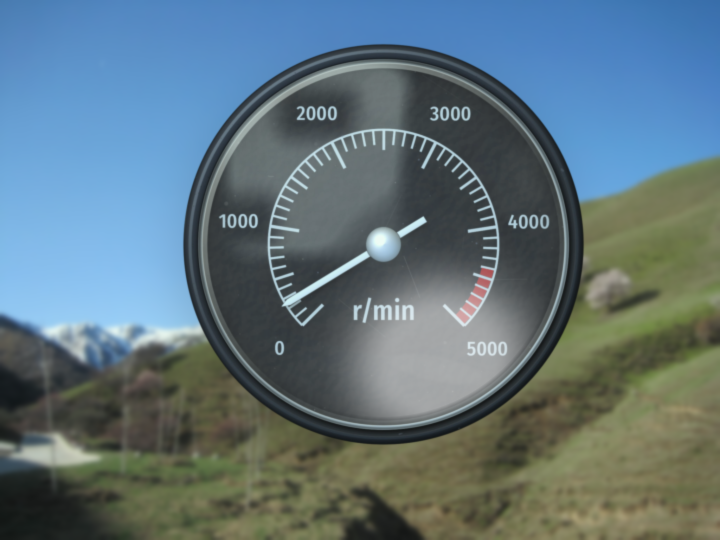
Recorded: **250** rpm
